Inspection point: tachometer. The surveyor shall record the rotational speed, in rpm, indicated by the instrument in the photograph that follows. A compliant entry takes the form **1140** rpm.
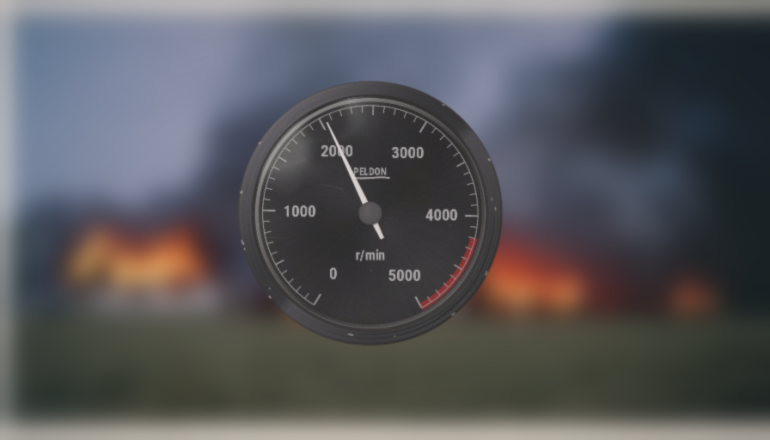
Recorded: **2050** rpm
